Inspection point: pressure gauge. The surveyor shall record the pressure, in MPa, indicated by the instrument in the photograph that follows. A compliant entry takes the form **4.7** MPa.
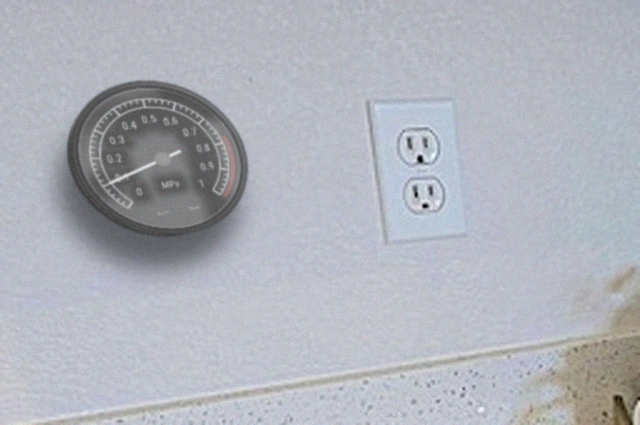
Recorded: **0.1** MPa
